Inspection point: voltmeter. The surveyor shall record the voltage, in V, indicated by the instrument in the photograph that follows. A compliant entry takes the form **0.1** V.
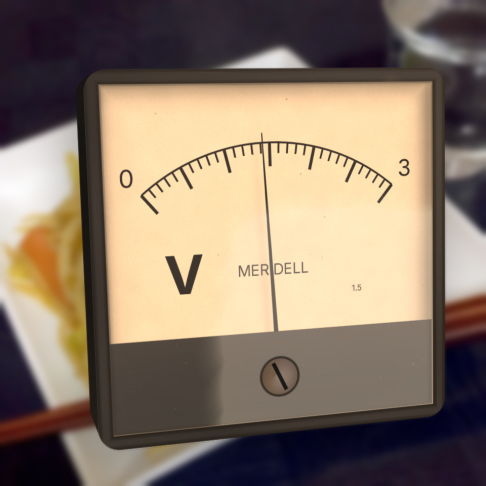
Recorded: **1.4** V
